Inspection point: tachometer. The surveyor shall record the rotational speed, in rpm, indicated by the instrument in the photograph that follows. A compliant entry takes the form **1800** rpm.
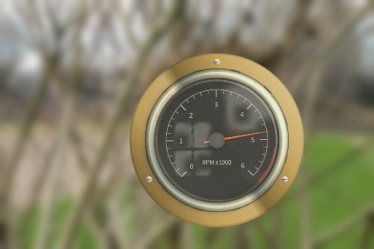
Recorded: **4800** rpm
